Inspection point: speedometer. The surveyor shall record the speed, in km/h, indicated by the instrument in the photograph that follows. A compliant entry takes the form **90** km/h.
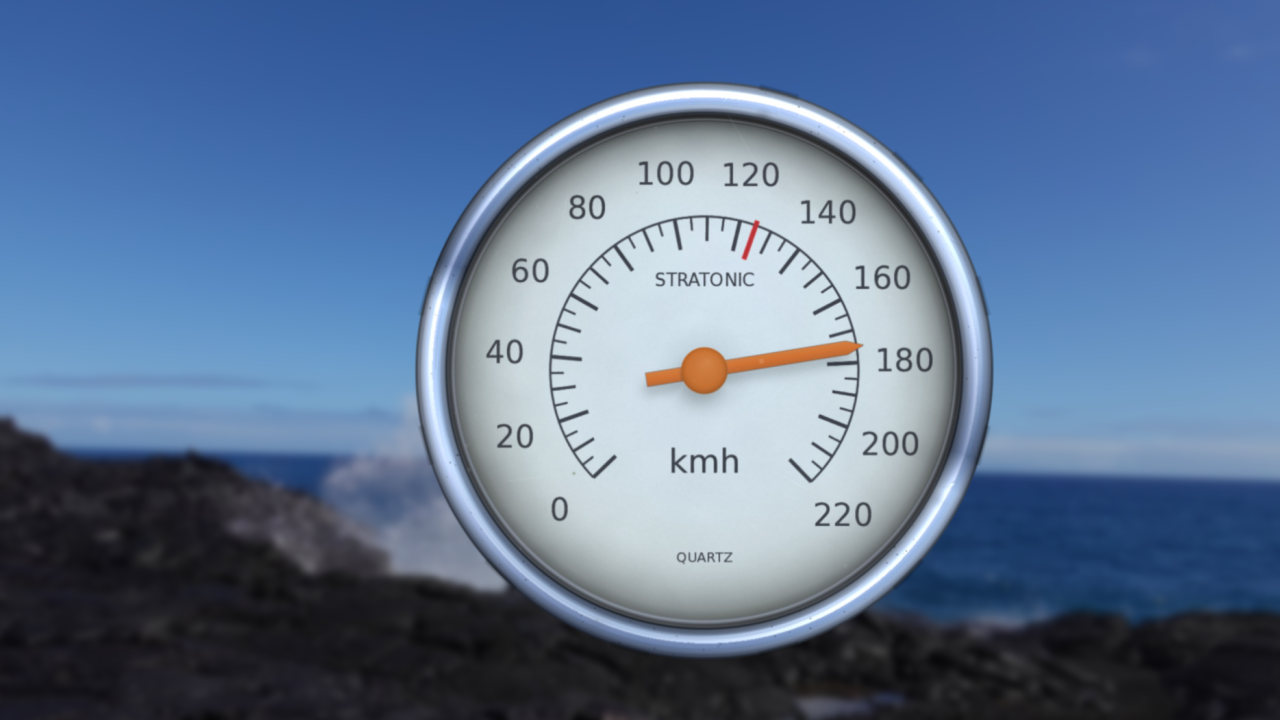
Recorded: **175** km/h
